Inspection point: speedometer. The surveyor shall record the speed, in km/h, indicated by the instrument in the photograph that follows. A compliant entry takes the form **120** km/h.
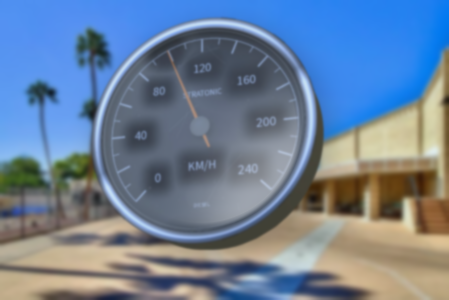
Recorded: **100** km/h
